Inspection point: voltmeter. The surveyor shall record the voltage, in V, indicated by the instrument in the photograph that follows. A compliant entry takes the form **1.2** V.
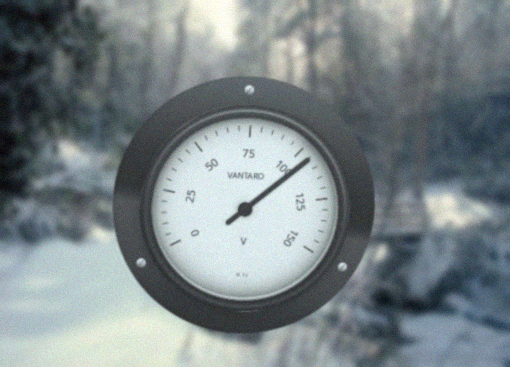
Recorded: **105** V
